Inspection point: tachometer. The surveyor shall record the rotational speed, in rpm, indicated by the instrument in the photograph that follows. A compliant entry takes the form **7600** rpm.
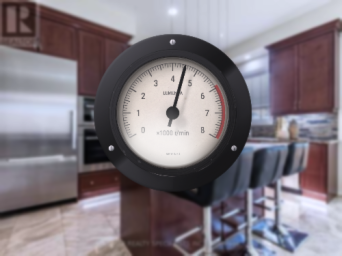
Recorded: **4500** rpm
